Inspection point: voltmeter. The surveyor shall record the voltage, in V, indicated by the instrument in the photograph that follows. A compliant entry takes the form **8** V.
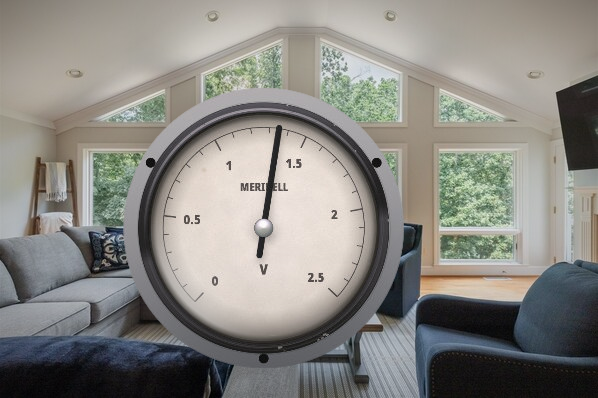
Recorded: **1.35** V
